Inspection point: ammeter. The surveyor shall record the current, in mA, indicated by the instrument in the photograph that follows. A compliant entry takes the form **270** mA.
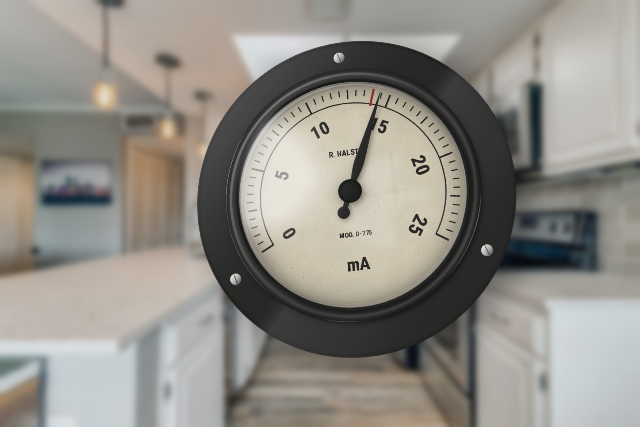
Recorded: **14.5** mA
